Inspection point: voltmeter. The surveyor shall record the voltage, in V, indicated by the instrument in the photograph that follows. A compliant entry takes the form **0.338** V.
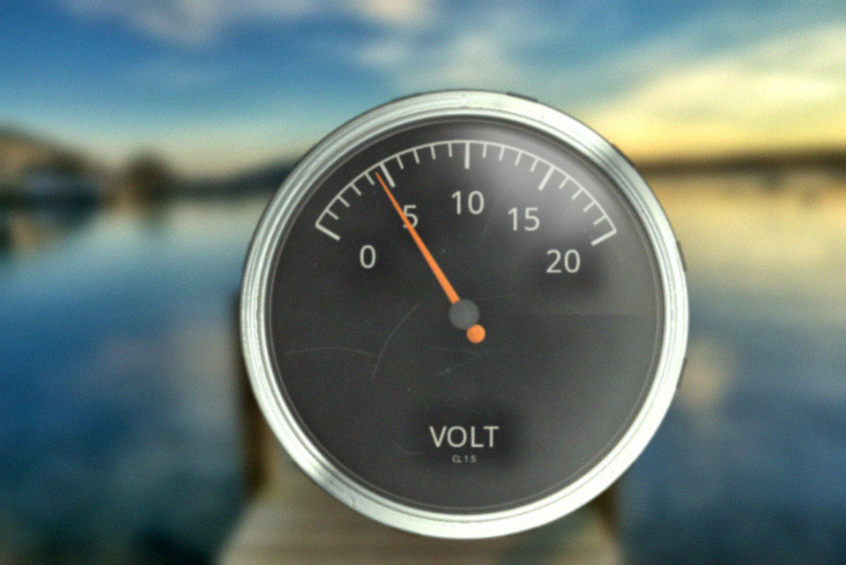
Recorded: **4.5** V
